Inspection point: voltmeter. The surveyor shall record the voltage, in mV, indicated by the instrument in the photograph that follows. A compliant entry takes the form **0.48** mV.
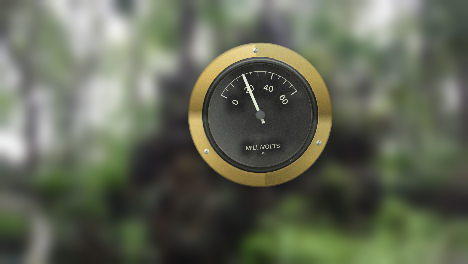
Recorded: **20** mV
